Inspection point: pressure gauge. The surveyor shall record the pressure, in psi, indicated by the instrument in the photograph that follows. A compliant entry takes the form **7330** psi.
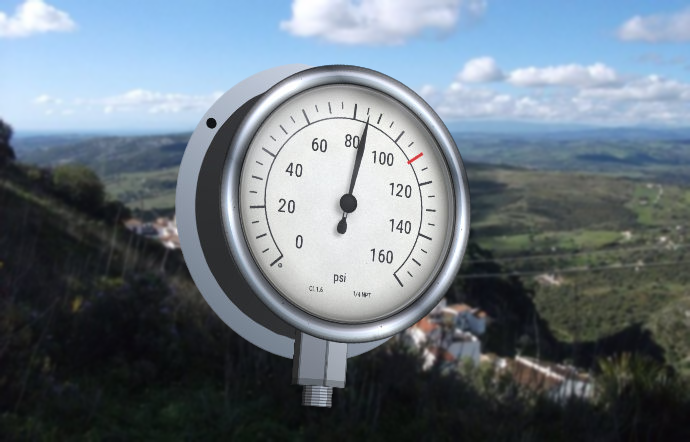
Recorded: **85** psi
